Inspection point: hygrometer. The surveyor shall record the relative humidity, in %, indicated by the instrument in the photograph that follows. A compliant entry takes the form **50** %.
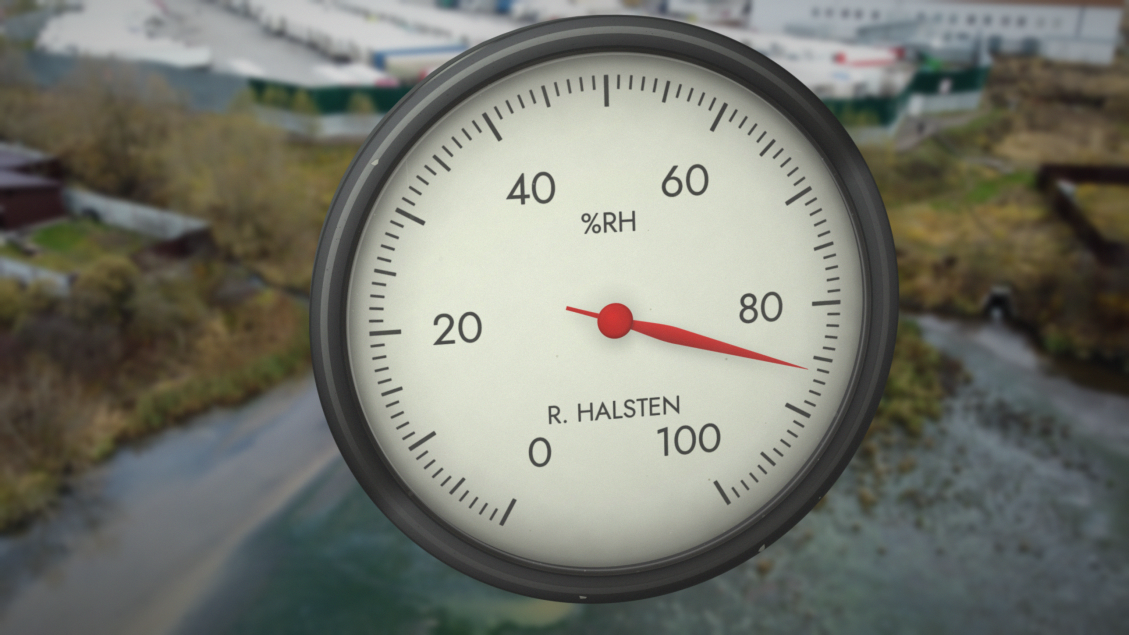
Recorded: **86** %
